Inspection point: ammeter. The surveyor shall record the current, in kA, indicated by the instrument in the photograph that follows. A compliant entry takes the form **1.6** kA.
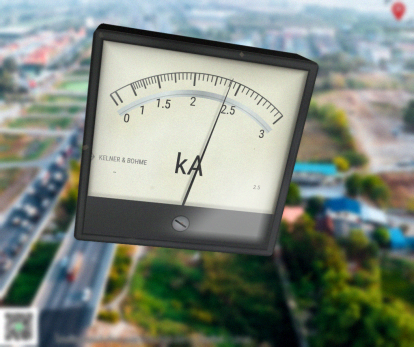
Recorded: **2.4** kA
